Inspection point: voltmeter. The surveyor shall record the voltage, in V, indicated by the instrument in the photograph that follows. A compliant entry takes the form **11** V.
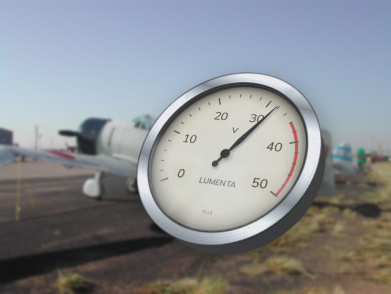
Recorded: **32** V
